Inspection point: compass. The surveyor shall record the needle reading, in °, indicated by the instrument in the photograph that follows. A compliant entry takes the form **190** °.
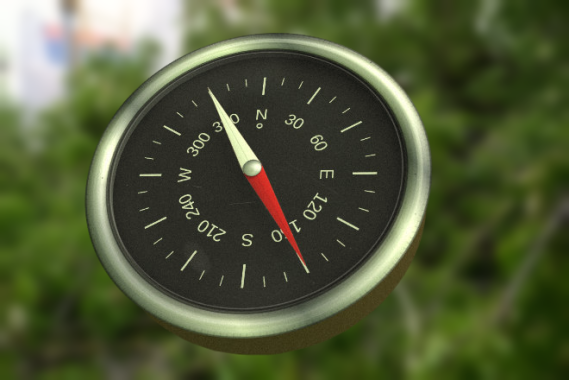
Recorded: **150** °
